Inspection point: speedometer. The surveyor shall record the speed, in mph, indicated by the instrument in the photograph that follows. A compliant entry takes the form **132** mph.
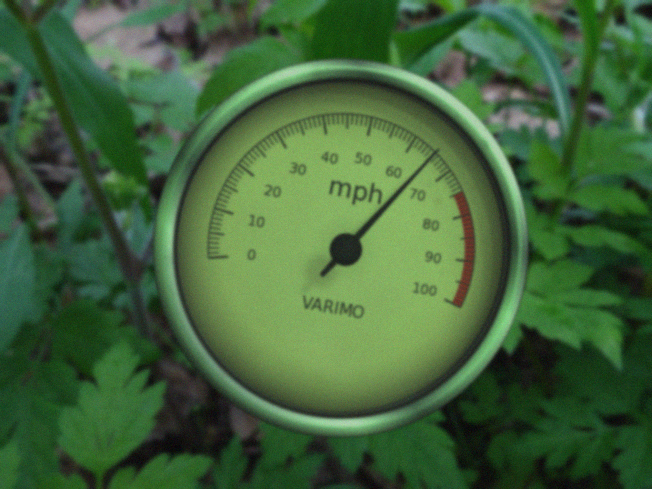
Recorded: **65** mph
